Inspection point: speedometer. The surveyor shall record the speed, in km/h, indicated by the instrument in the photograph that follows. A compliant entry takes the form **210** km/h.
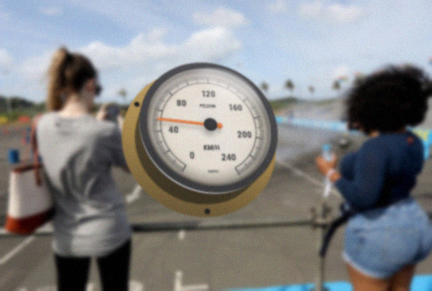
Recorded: **50** km/h
